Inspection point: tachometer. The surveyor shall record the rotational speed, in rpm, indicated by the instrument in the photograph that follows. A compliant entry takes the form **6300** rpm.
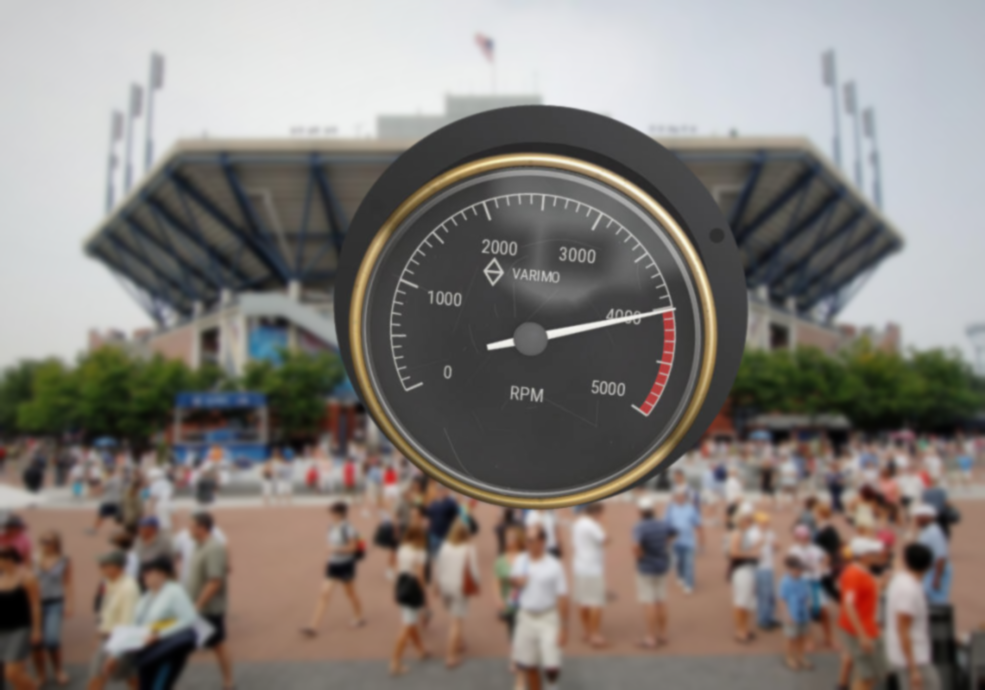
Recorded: **4000** rpm
